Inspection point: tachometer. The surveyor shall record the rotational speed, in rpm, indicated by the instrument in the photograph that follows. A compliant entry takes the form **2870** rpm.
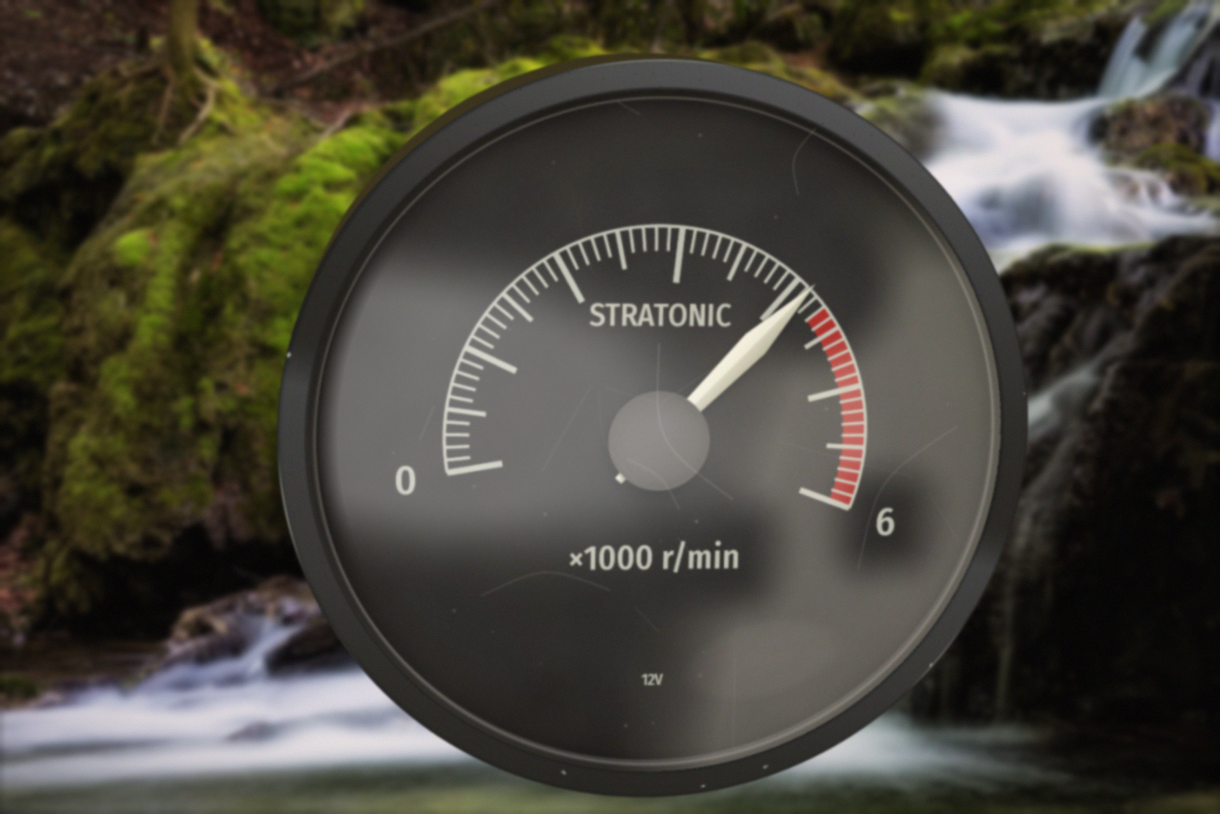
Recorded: **4100** rpm
